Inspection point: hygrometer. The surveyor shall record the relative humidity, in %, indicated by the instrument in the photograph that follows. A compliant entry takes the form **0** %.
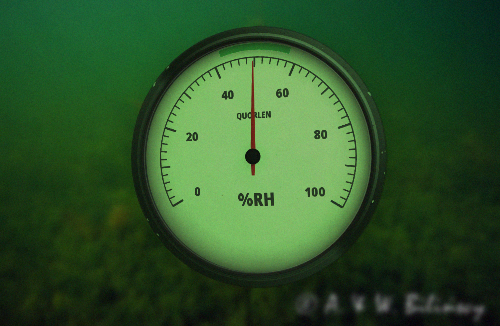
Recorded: **50** %
